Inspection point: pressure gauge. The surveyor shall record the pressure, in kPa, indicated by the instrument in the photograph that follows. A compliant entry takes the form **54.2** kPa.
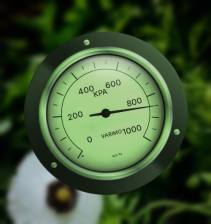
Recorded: **850** kPa
